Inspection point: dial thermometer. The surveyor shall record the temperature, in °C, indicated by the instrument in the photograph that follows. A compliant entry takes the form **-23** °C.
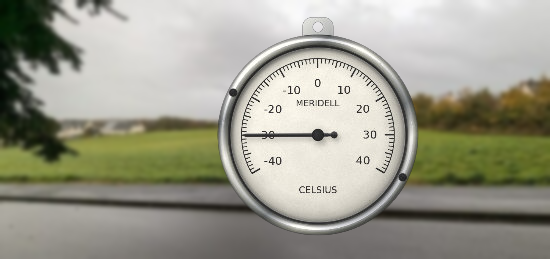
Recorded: **-30** °C
